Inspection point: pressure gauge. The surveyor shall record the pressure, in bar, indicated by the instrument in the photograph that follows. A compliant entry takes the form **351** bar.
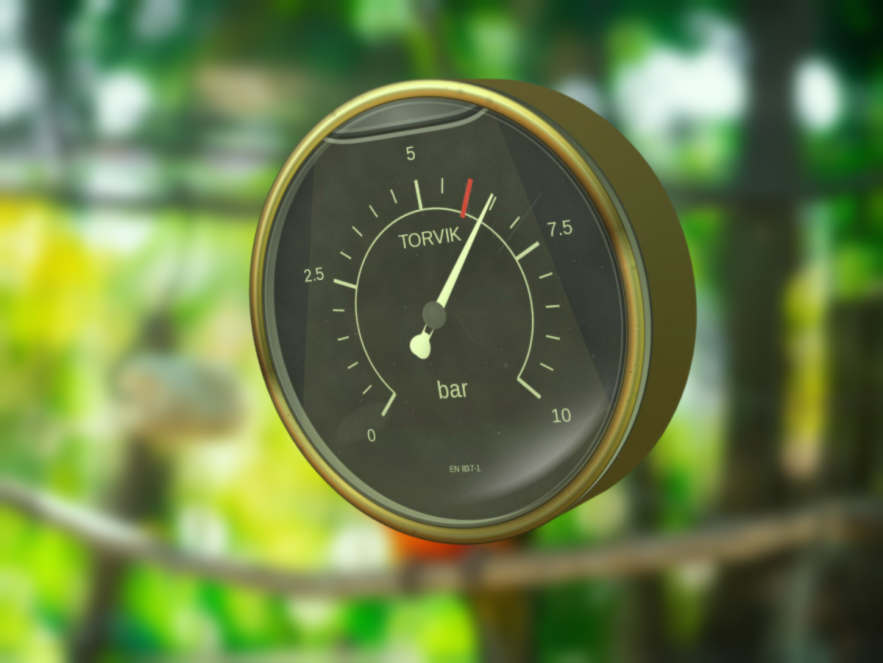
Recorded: **6.5** bar
